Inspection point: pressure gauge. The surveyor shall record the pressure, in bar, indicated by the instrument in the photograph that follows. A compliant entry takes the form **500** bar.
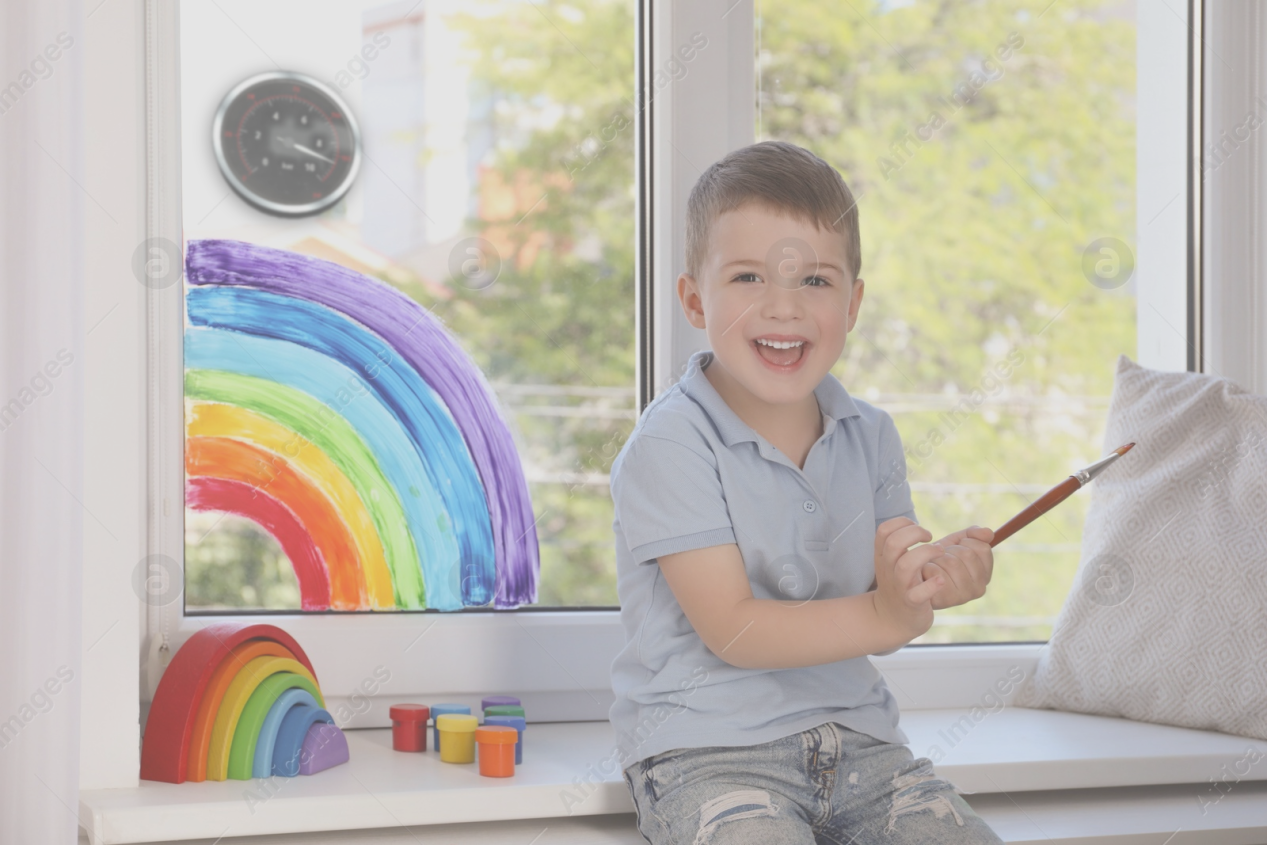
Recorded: **9** bar
